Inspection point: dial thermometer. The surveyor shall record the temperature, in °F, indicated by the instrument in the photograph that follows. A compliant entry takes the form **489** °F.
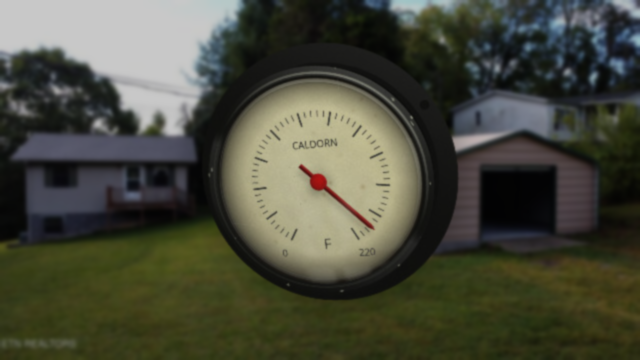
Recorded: **208** °F
